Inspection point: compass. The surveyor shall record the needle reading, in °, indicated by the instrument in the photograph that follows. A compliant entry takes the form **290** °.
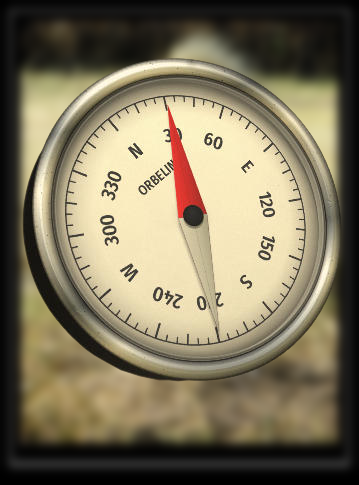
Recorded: **30** °
